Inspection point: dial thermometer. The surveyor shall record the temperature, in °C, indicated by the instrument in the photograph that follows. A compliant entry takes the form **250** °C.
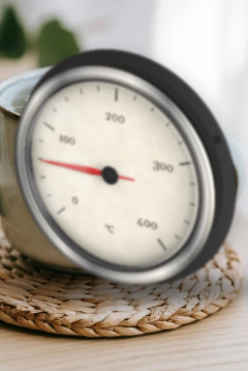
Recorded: **60** °C
